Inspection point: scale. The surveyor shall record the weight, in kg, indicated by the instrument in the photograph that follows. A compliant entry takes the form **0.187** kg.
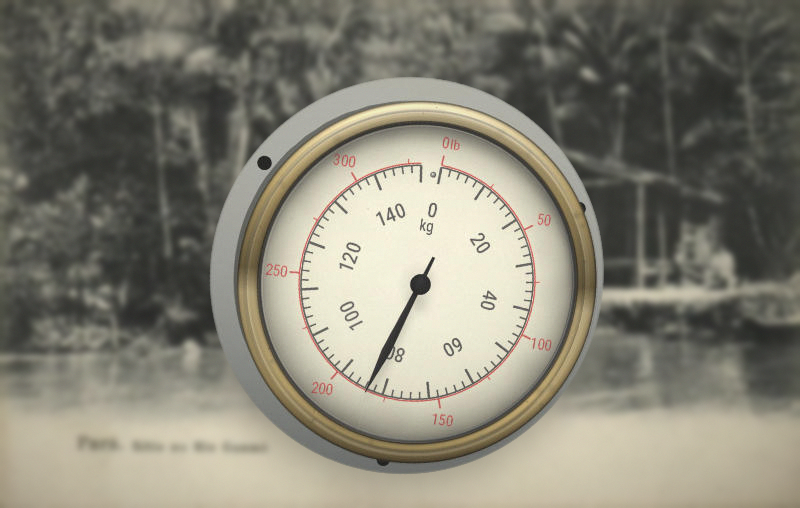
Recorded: **84** kg
